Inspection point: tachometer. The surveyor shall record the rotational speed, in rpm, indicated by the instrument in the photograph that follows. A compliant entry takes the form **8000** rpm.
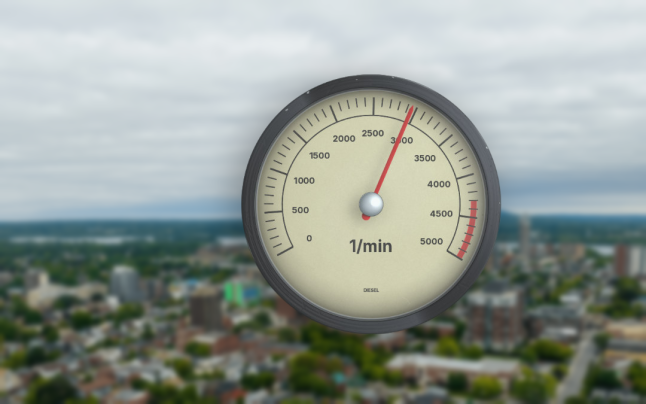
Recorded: **2950** rpm
